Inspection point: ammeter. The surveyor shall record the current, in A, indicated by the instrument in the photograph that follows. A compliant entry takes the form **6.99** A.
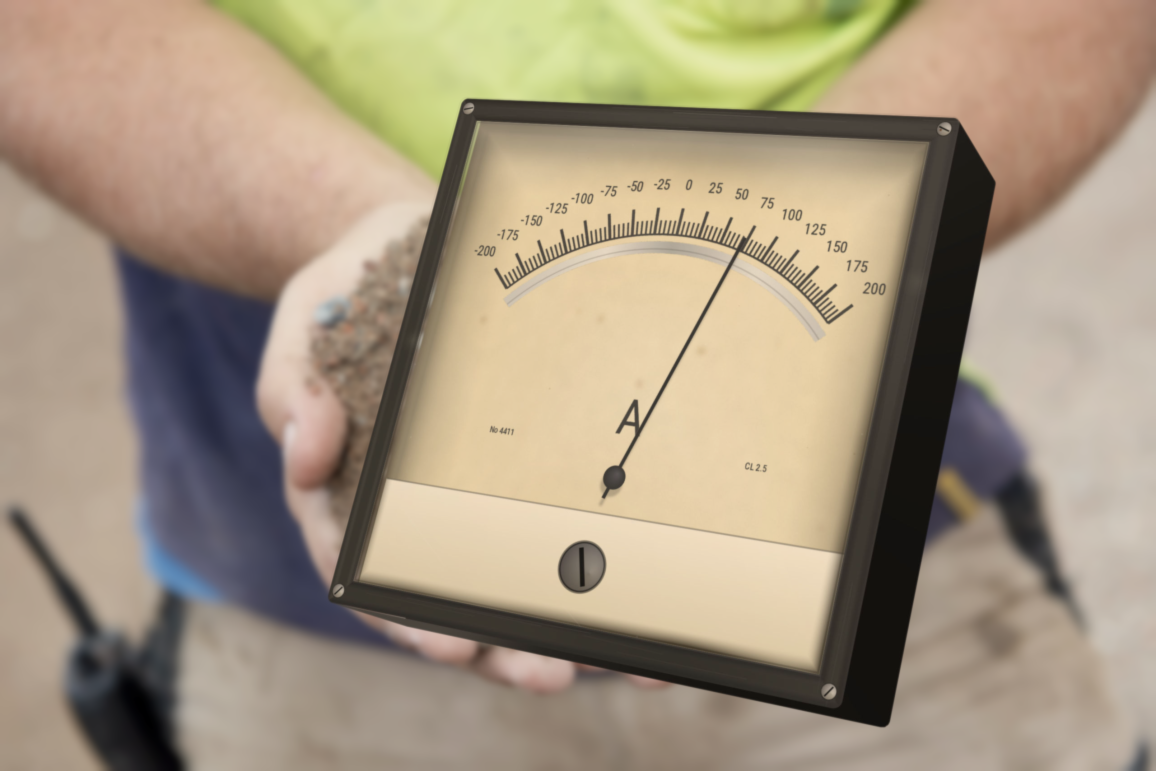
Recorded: **75** A
